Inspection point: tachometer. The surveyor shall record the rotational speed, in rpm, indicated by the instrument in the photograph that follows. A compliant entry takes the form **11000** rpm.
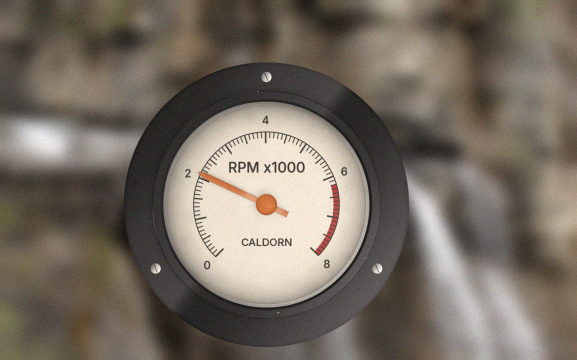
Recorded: **2100** rpm
